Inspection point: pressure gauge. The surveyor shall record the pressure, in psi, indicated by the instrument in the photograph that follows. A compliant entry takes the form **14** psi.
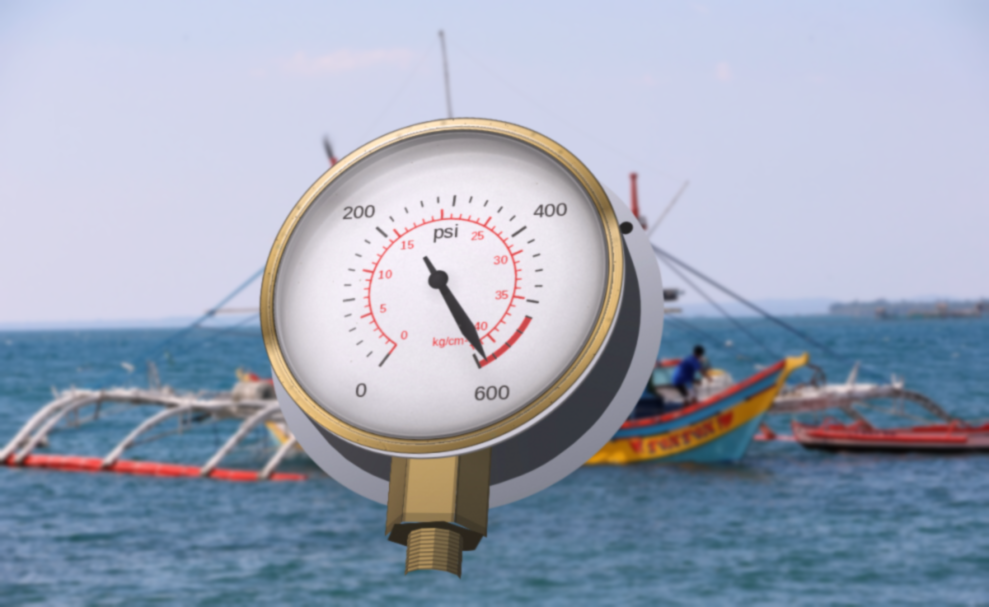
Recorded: **590** psi
